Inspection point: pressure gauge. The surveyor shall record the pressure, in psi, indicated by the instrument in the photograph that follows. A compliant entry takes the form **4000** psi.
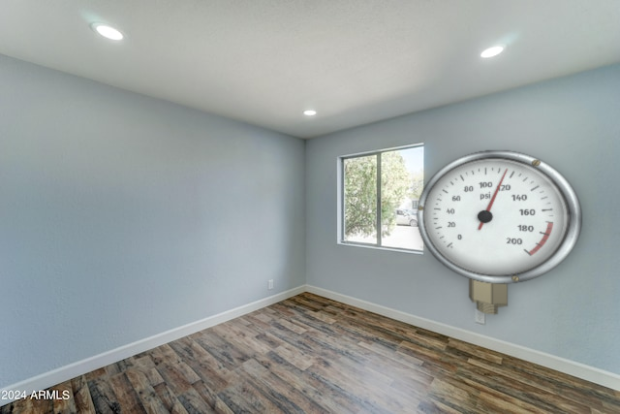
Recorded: **115** psi
